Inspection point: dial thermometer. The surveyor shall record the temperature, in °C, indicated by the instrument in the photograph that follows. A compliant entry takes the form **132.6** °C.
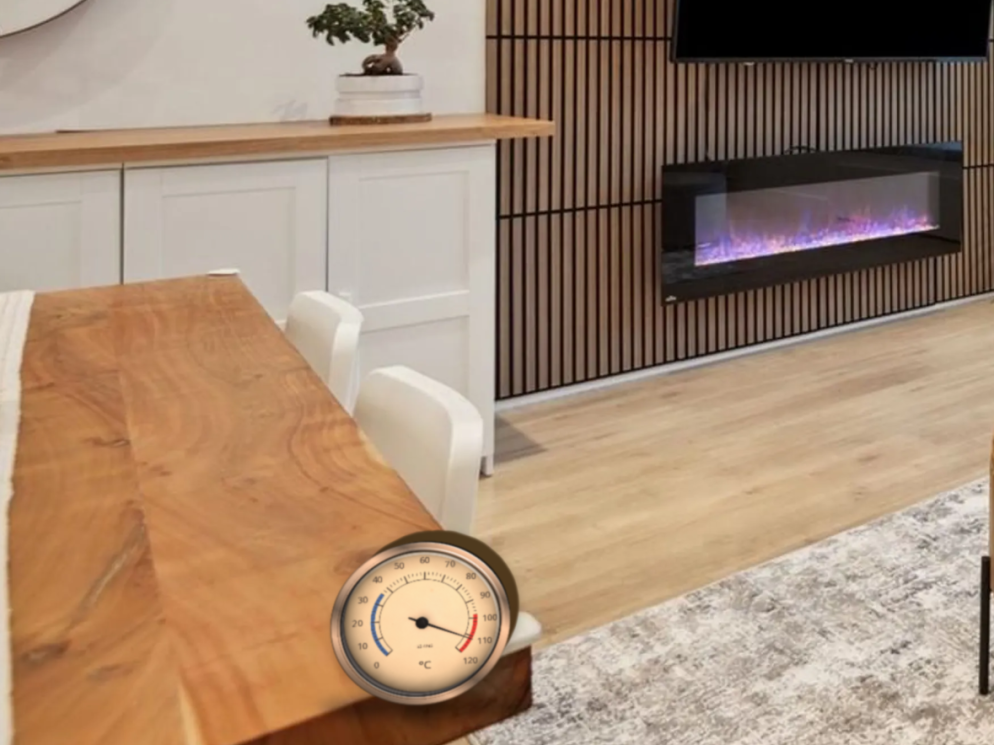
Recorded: **110** °C
